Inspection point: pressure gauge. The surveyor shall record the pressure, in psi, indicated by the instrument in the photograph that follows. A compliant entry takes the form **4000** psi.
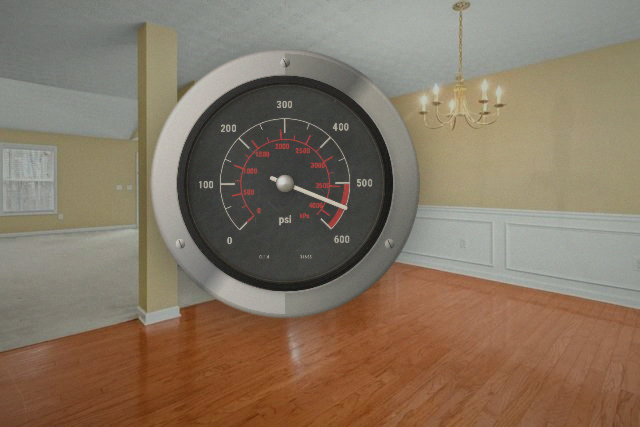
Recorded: **550** psi
